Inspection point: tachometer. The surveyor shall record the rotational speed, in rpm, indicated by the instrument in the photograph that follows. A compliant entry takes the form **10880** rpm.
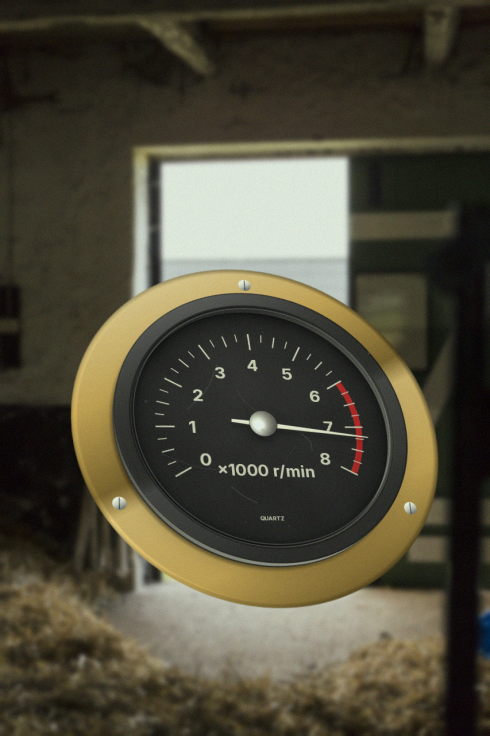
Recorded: **7250** rpm
